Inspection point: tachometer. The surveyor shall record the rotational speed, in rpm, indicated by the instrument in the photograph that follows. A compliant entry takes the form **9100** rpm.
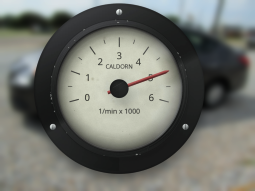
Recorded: **5000** rpm
